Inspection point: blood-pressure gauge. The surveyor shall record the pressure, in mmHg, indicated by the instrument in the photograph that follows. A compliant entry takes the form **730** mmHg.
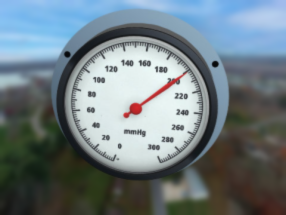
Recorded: **200** mmHg
